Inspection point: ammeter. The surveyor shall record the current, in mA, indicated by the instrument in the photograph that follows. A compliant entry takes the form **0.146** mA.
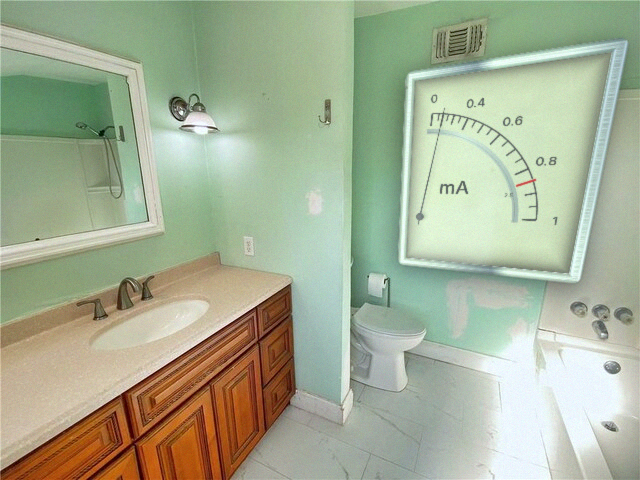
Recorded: **0.2** mA
